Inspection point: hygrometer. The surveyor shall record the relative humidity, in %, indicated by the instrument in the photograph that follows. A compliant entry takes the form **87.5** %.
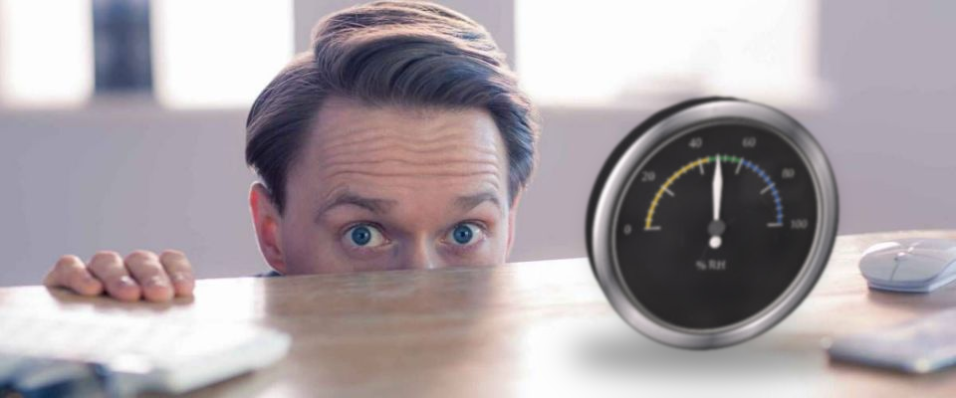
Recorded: **48** %
